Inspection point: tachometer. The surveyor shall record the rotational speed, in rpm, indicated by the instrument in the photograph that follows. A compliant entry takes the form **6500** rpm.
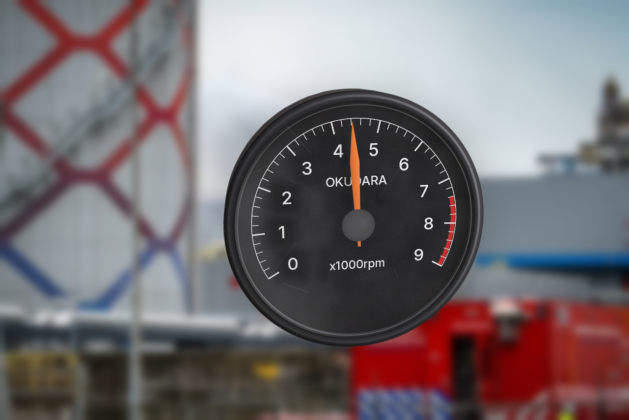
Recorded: **4400** rpm
